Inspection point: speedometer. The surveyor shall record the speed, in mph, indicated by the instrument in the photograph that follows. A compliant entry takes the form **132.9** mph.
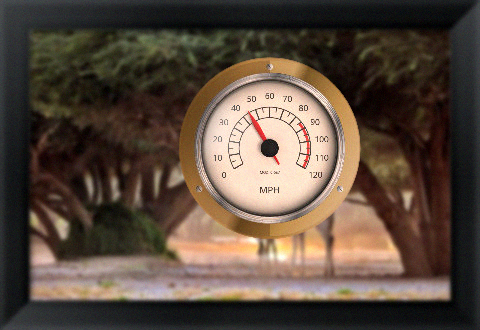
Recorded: **45** mph
